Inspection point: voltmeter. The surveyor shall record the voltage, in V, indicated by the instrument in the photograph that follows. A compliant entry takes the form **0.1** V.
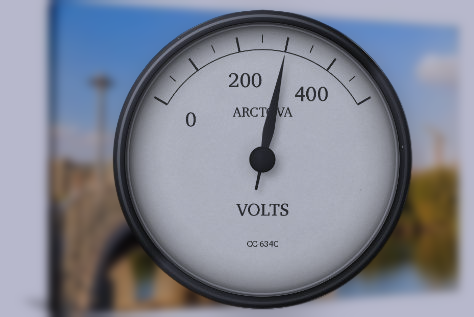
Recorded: **300** V
